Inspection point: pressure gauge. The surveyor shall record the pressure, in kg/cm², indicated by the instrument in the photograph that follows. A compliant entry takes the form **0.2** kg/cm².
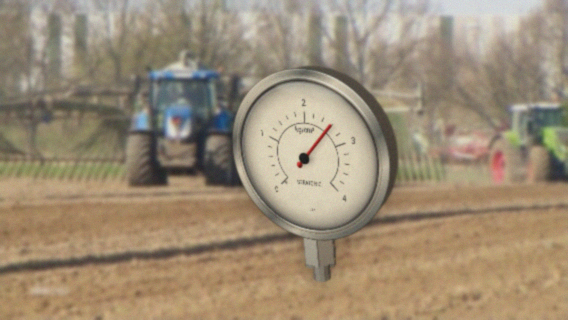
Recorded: **2.6** kg/cm²
